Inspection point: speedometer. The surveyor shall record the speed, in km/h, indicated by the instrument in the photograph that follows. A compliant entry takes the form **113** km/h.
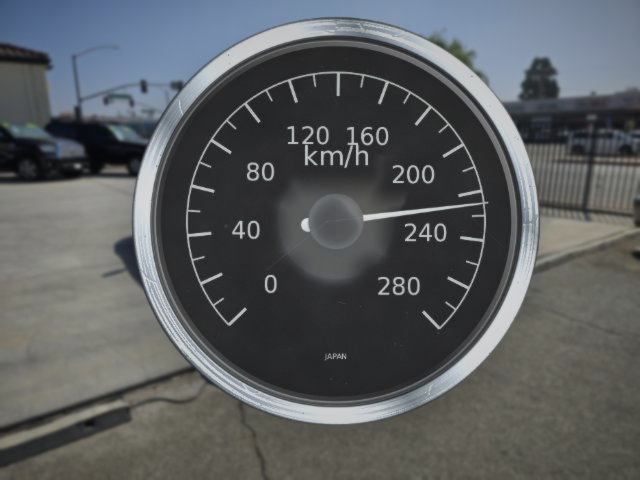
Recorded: **225** km/h
